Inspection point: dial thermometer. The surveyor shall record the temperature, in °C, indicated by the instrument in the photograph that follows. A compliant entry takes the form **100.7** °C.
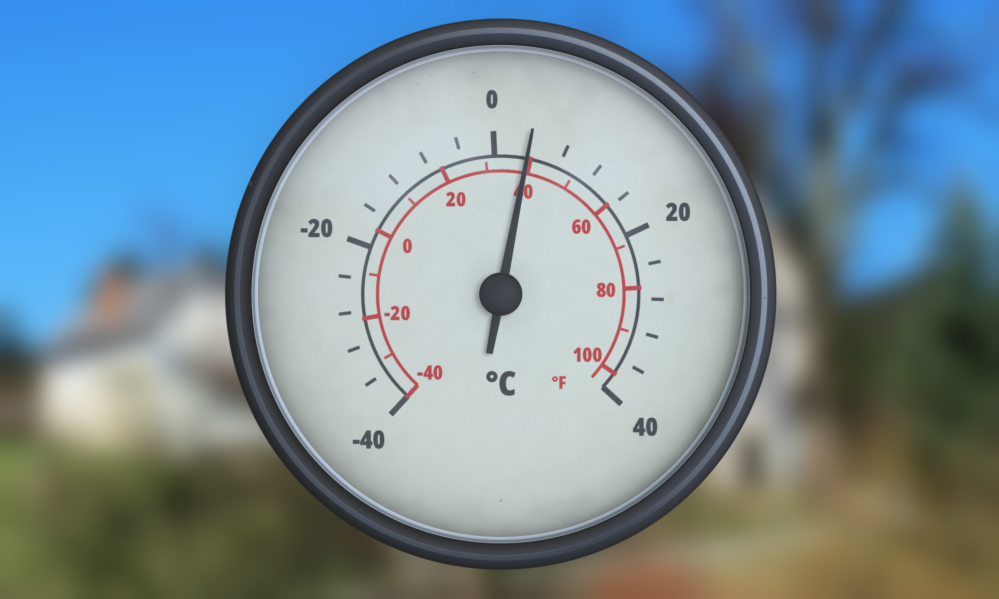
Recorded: **4** °C
